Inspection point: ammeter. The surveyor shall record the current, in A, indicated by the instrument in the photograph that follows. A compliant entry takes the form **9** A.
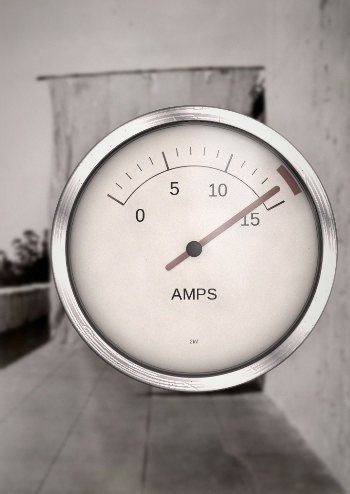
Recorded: **14** A
